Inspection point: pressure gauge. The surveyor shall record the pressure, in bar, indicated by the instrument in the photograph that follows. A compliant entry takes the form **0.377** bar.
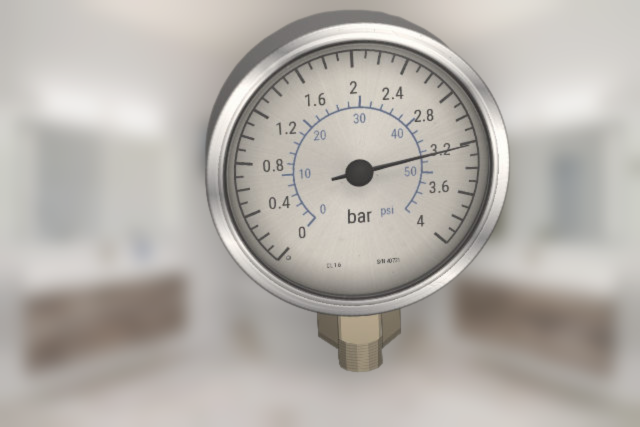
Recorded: **3.2** bar
